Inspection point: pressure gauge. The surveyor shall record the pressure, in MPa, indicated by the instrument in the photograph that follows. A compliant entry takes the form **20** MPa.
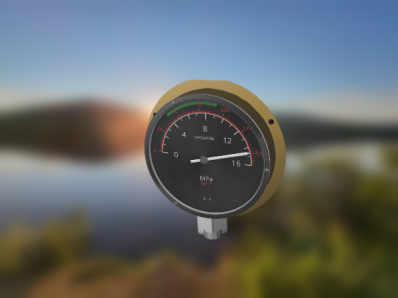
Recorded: **14.5** MPa
